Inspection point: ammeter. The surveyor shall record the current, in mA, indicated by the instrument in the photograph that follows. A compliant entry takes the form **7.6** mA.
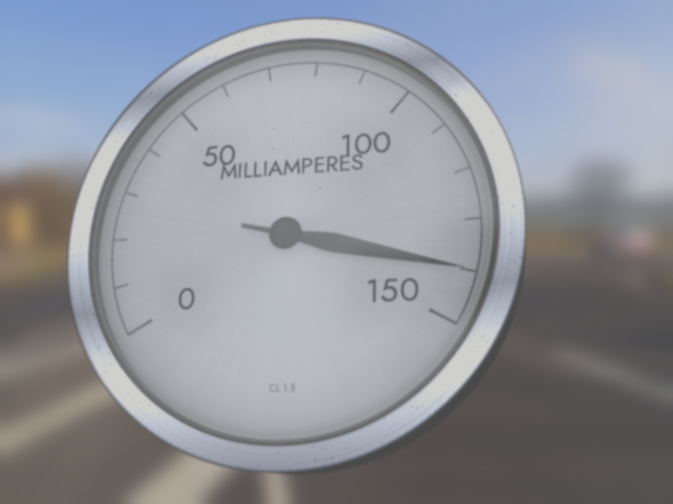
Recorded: **140** mA
